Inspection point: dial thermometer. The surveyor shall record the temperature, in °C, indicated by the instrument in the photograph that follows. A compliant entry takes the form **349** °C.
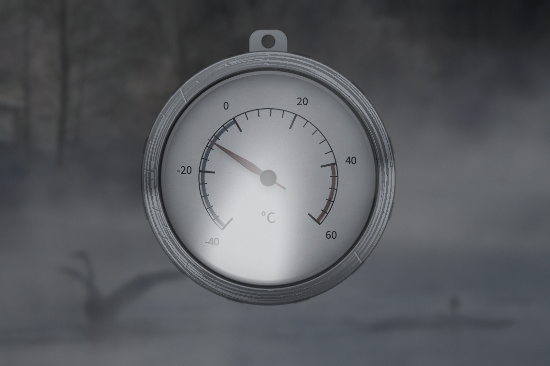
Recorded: **-10** °C
